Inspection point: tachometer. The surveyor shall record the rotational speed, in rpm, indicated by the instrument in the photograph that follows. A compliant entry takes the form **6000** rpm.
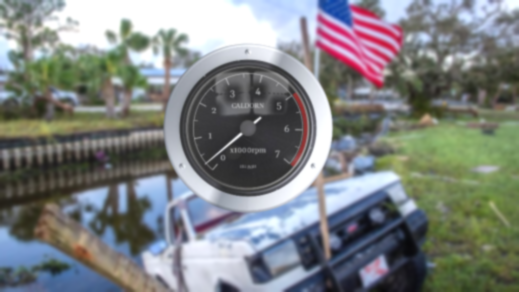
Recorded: **250** rpm
